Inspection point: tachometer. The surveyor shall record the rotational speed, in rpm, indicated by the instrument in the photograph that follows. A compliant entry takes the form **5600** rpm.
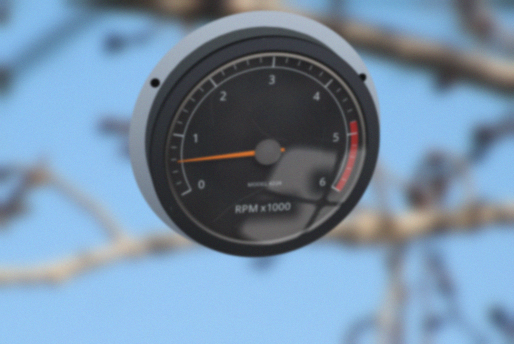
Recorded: **600** rpm
